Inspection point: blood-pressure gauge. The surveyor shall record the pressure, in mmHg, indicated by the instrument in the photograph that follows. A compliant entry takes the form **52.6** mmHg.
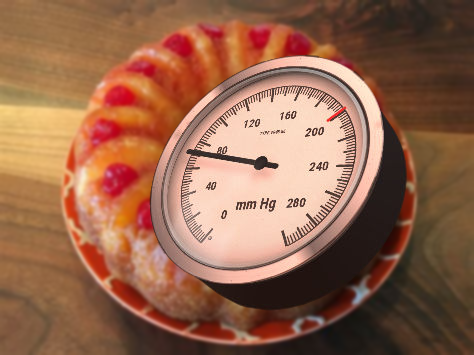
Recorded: **70** mmHg
